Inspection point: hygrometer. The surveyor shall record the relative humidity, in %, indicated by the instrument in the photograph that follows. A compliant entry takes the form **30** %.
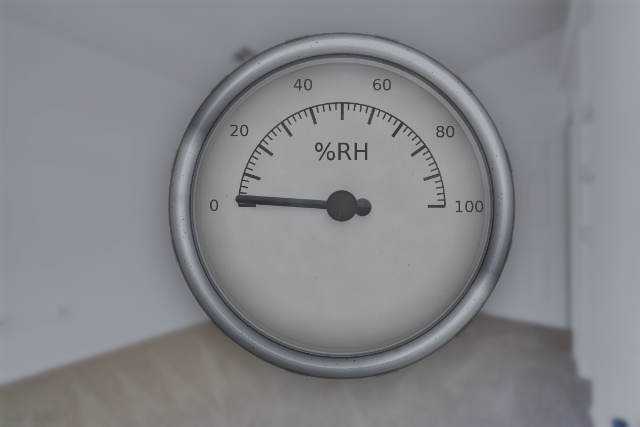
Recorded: **2** %
